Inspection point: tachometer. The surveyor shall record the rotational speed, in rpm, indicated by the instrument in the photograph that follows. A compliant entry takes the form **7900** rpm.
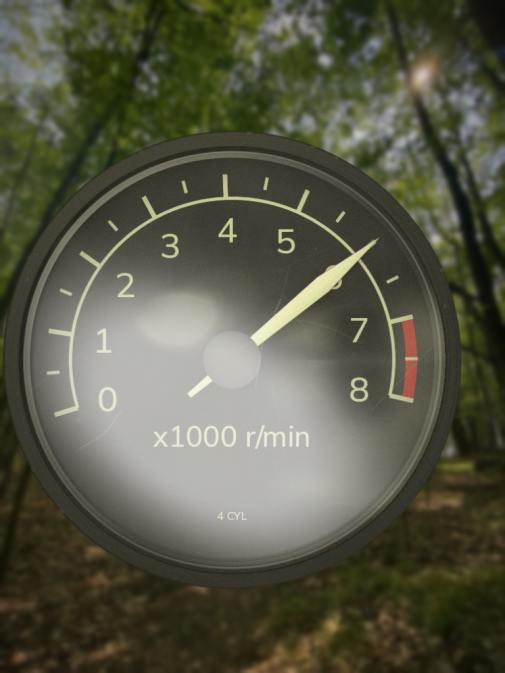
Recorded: **6000** rpm
